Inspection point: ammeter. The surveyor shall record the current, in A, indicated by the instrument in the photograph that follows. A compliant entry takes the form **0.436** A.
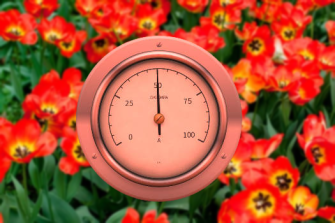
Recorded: **50** A
